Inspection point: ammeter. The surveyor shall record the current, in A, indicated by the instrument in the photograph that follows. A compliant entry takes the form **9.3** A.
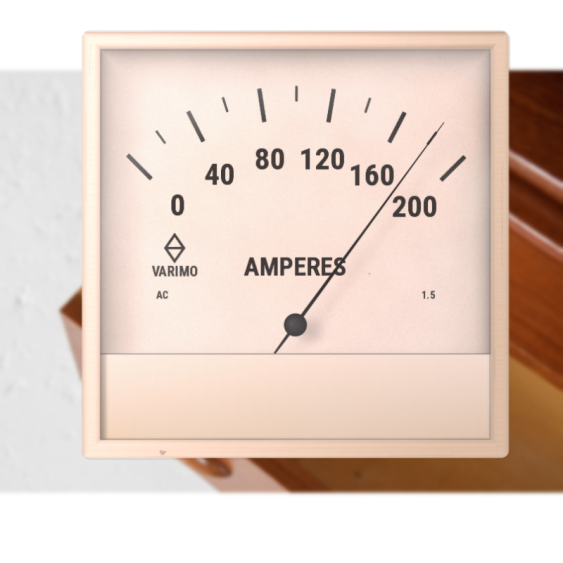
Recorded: **180** A
